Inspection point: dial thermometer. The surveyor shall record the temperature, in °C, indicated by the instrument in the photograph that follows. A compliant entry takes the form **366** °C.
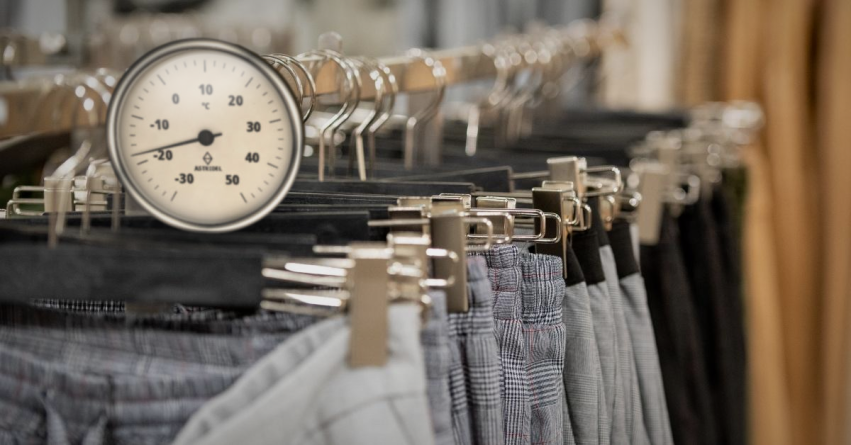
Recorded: **-18** °C
